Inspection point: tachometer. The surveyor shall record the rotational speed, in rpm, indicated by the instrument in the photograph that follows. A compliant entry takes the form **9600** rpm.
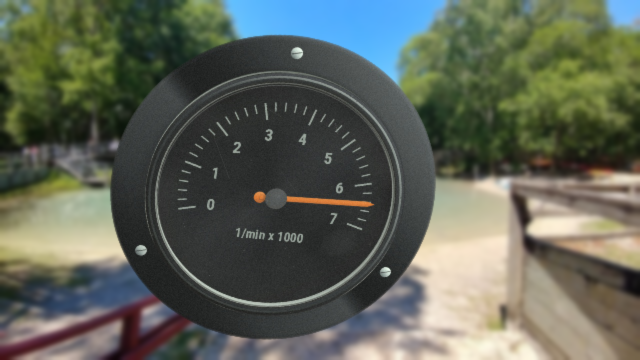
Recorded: **6400** rpm
